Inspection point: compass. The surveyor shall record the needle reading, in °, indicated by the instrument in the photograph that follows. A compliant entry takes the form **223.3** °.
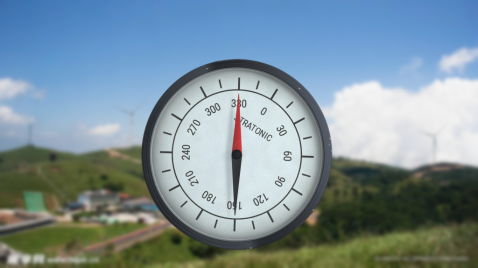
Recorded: **330** °
